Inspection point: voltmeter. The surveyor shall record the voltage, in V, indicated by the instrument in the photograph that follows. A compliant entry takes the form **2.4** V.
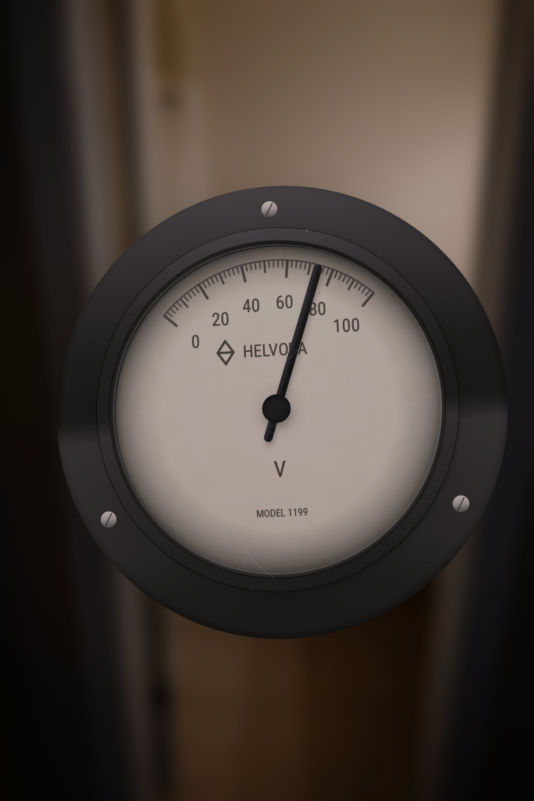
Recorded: **74** V
